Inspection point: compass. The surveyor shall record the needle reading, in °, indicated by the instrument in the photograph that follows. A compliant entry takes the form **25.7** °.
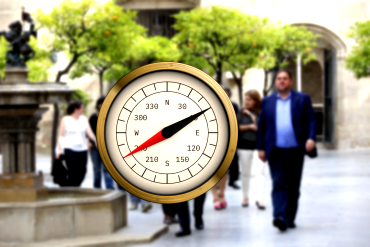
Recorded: **240** °
